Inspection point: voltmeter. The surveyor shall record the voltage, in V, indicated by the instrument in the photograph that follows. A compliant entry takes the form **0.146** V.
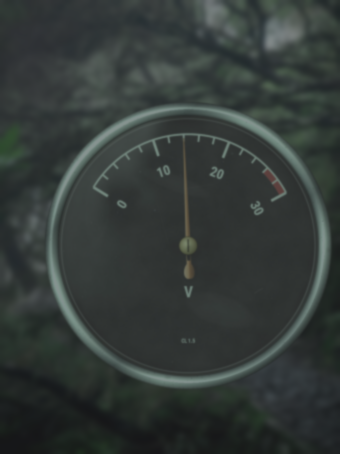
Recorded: **14** V
